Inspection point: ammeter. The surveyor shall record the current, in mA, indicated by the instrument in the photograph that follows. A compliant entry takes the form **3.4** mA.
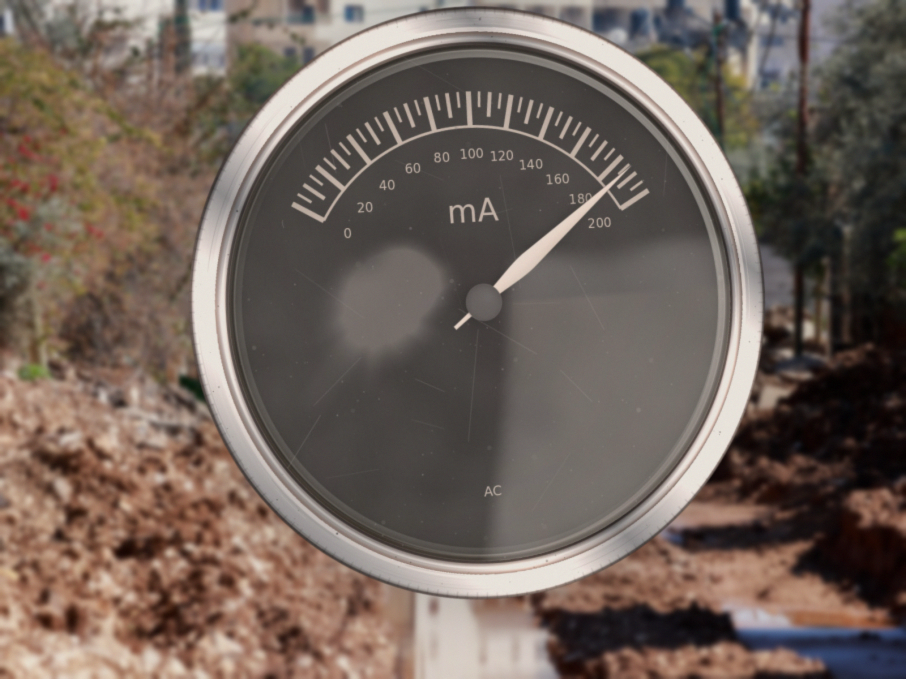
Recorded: **185** mA
